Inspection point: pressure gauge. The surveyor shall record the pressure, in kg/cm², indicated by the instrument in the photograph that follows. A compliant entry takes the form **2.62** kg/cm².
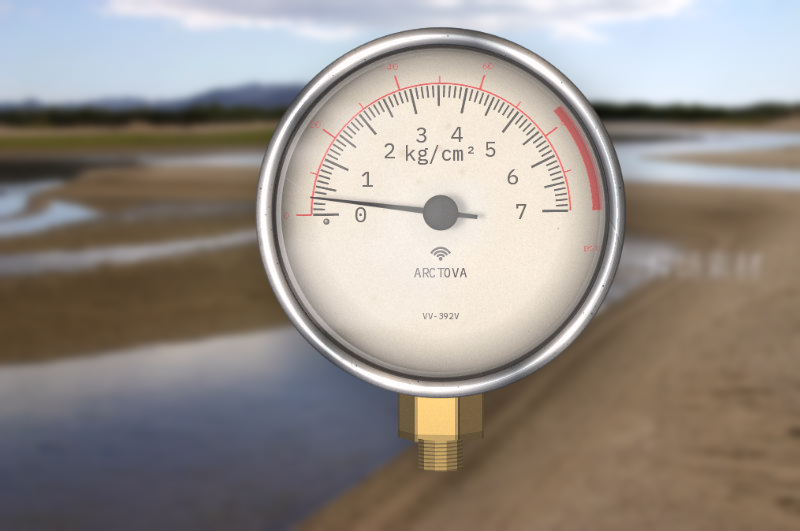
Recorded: **0.3** kg/cm²
